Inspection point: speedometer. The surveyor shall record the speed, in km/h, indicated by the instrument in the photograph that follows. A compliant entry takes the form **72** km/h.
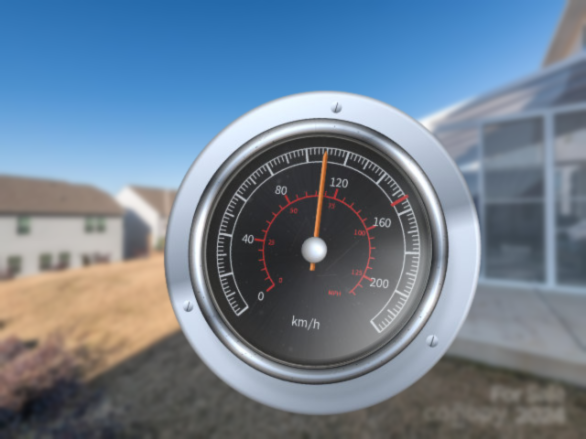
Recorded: **110** km/h
